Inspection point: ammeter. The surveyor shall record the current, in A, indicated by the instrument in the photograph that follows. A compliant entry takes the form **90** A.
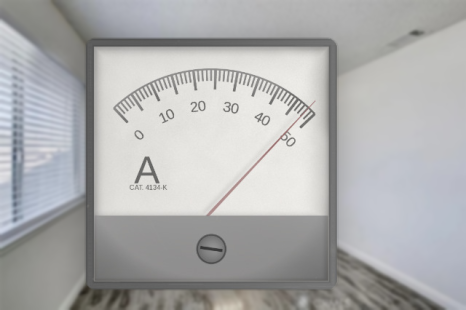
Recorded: **48** A
